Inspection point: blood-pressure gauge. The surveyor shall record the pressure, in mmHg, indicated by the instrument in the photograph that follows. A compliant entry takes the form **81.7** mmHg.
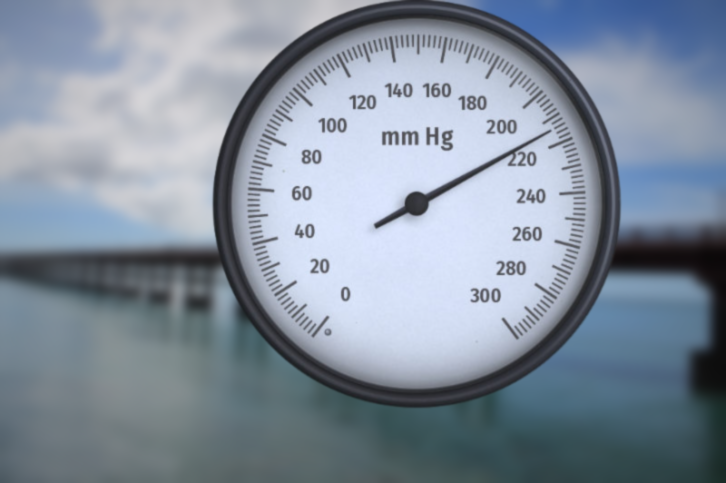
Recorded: **214** mmHg
